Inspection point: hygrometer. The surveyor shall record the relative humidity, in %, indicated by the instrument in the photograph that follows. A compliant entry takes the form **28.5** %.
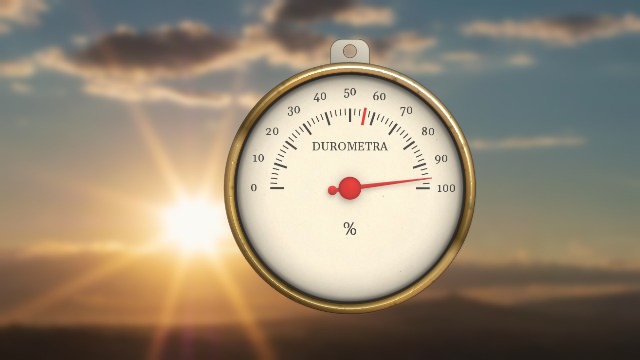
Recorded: **96** %
